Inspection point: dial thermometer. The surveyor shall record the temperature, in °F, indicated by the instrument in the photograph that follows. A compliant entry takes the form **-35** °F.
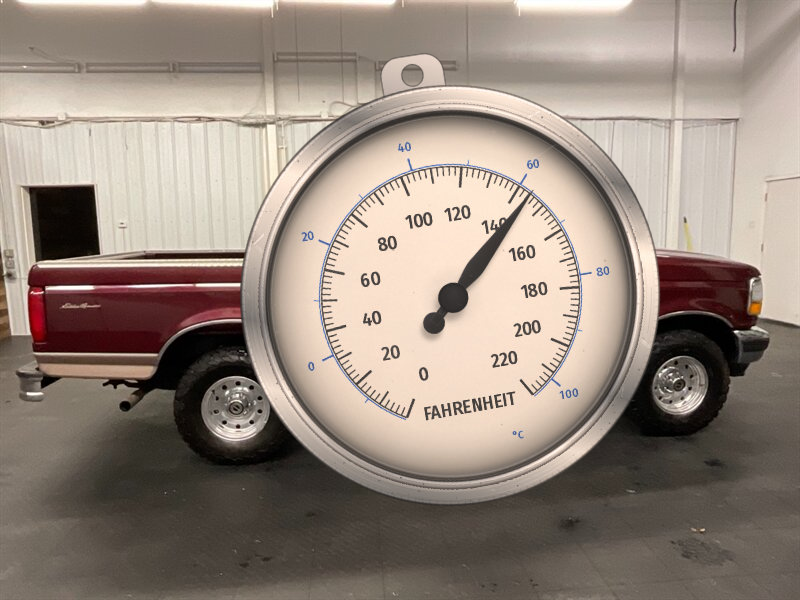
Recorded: **144** °F
